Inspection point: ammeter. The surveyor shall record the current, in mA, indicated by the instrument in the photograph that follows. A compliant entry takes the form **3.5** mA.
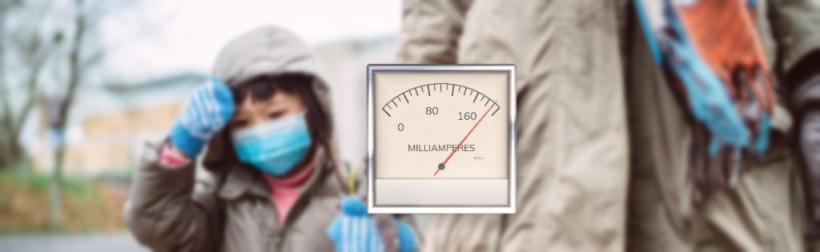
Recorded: **190** mA
